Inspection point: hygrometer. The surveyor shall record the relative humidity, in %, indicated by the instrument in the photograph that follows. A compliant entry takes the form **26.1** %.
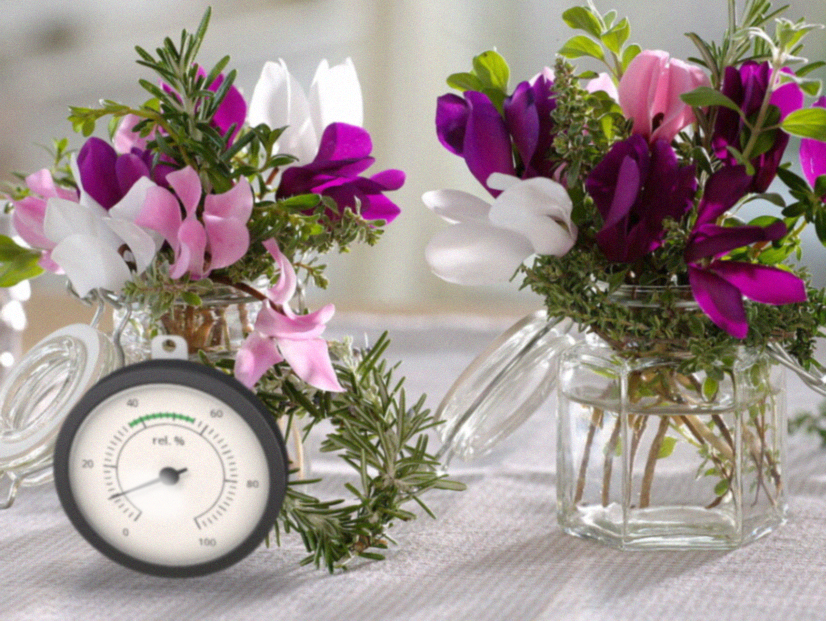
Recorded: **10** %
